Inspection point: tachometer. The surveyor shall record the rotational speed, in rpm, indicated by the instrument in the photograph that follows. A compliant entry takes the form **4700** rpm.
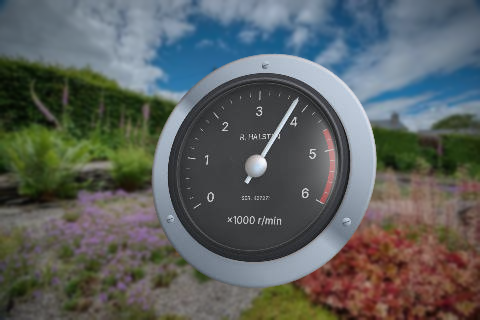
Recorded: **3800** rpm
